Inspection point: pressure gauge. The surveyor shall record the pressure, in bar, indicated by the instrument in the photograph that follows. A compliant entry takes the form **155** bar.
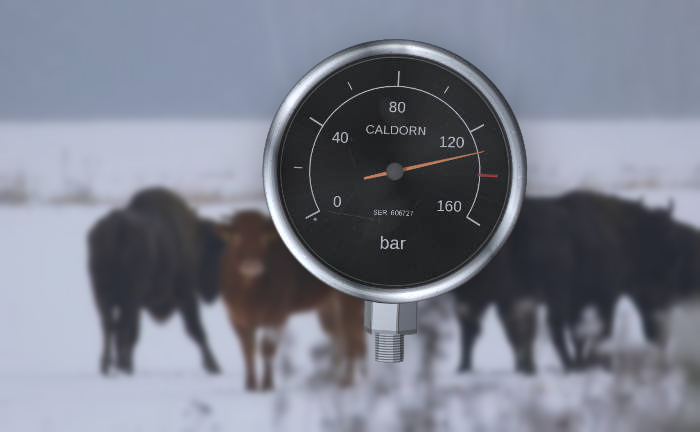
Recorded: **130** bar
